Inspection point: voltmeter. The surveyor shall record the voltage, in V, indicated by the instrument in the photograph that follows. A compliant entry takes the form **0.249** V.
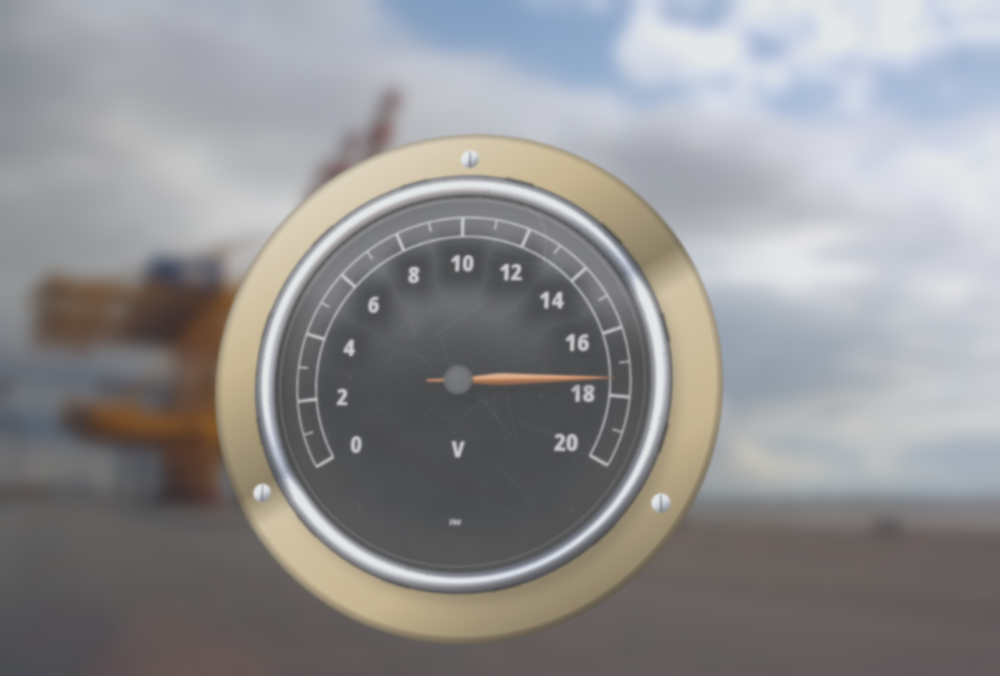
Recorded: **17.5** V
